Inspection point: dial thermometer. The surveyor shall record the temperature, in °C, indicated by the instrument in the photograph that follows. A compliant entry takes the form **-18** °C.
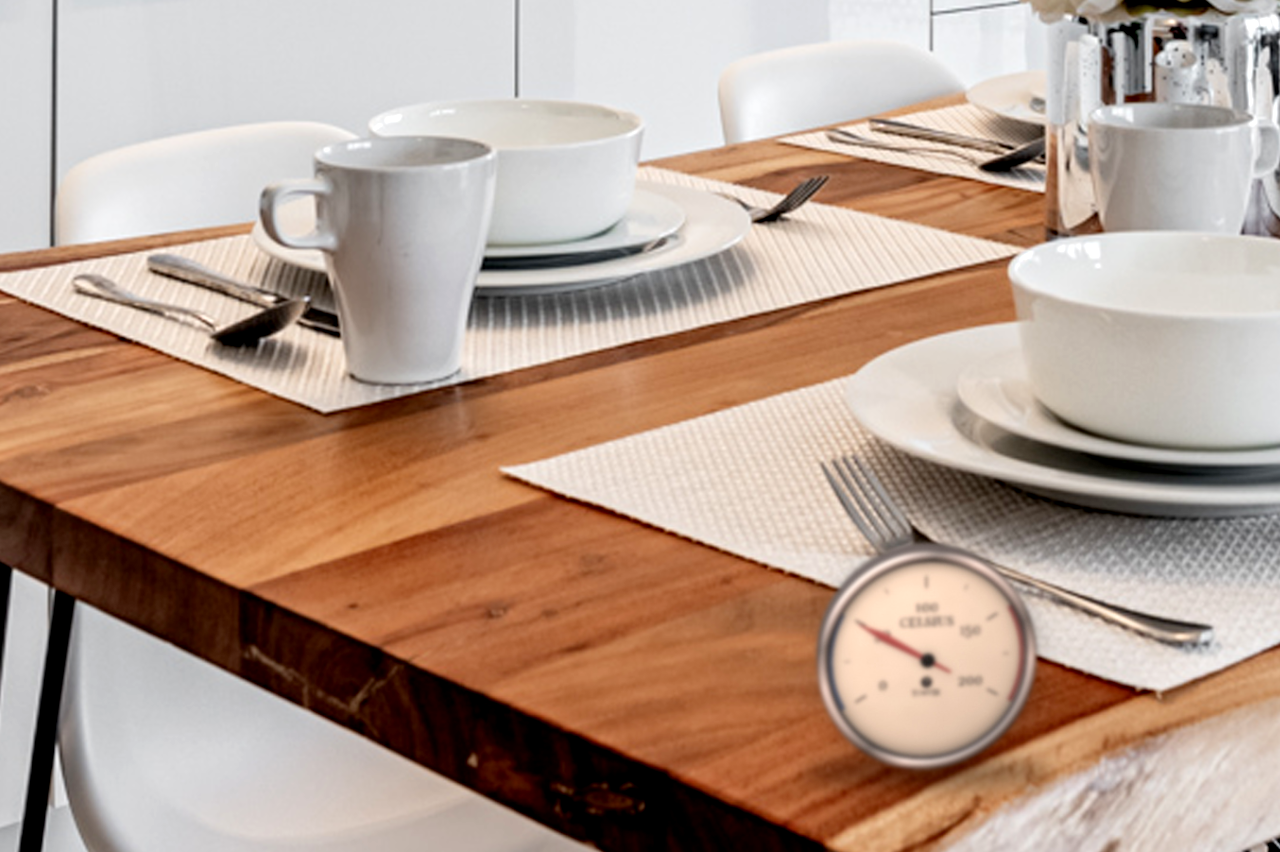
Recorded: **50** °C
